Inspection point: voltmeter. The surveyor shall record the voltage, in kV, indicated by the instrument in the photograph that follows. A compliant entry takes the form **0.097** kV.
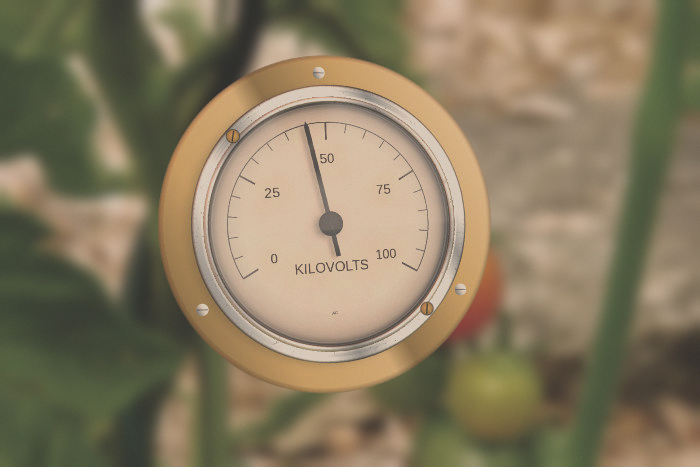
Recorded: **45** kV
